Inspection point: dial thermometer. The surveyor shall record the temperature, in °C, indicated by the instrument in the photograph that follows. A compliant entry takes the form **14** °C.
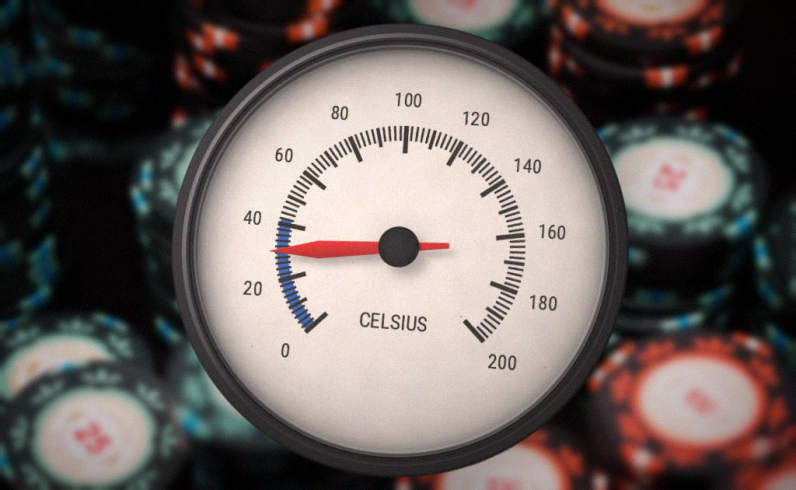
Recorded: **30** °C
